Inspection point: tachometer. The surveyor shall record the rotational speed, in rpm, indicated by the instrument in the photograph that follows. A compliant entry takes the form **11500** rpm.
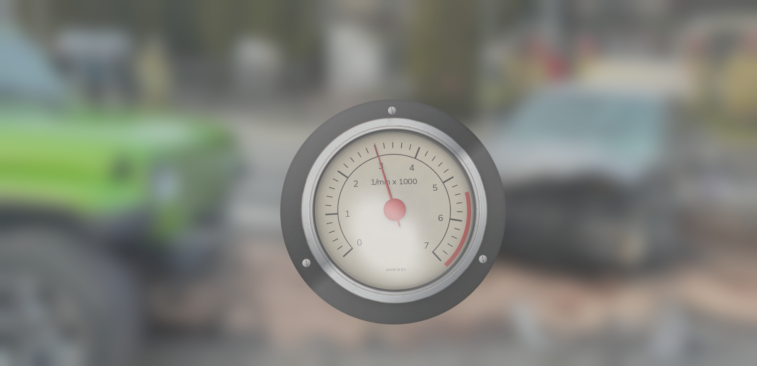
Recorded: **3000** rpm
